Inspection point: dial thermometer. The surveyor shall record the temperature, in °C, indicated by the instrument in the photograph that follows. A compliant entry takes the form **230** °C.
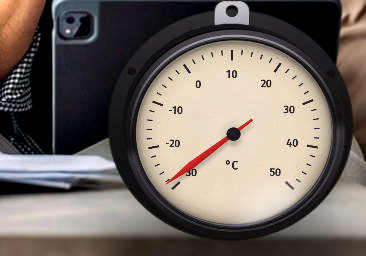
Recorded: **-28** °C
